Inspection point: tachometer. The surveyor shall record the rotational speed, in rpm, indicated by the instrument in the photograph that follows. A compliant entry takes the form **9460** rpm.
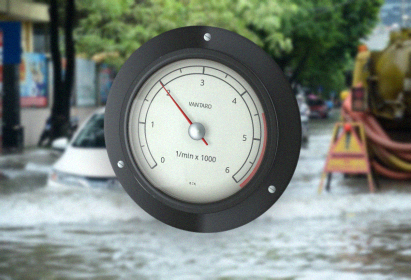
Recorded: **2000** rpm
